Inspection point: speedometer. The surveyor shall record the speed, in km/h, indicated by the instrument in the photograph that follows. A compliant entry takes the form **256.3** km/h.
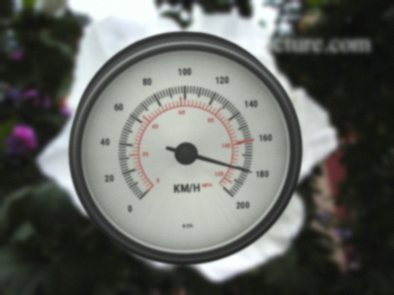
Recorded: **180** km/h
